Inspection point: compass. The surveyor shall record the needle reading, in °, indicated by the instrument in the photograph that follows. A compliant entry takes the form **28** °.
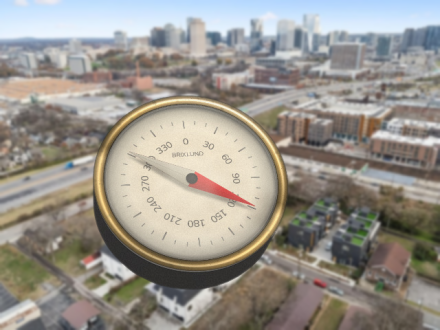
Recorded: **120** °
